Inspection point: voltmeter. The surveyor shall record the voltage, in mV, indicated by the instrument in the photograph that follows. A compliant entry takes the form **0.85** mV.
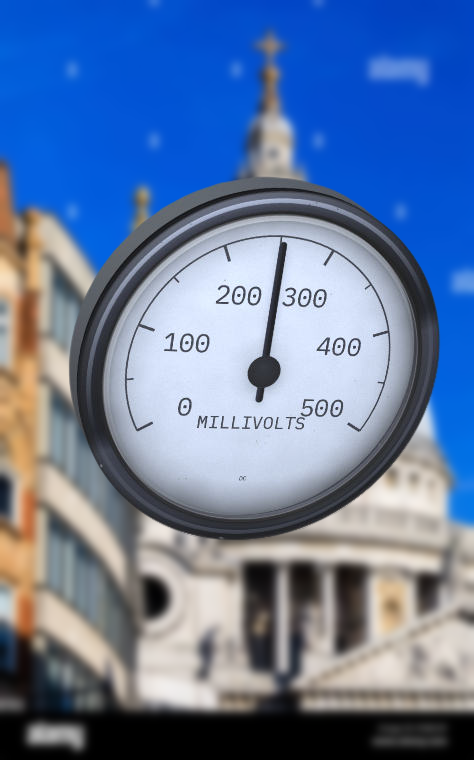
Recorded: **250** mV
